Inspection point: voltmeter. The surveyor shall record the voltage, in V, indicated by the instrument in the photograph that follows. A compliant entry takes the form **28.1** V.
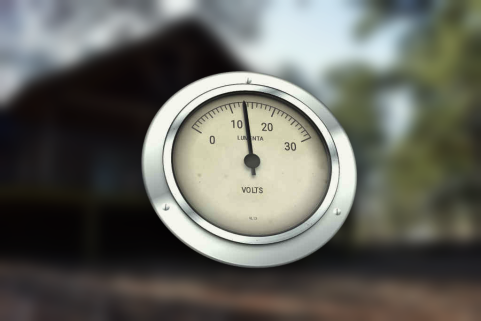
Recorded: **13** V
